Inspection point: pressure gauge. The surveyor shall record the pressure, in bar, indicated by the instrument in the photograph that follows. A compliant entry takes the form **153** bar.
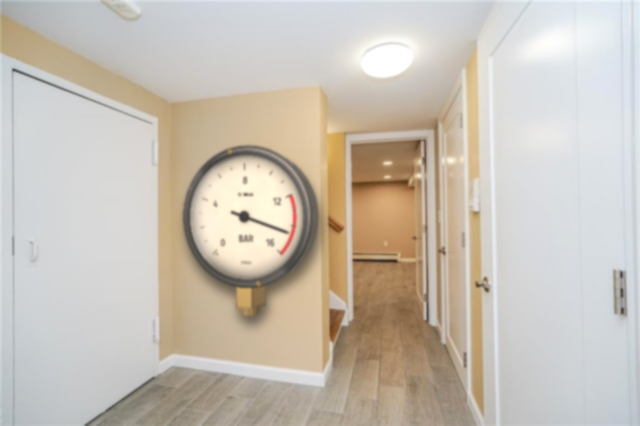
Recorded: **14.5** bar
